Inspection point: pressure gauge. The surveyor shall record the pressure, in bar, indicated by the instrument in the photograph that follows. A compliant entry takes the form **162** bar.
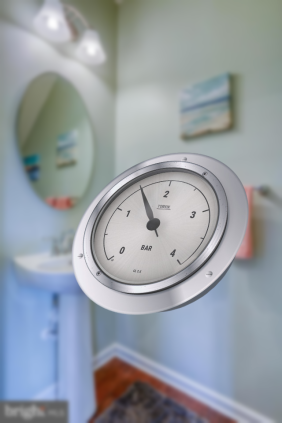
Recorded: **1.5** bar
